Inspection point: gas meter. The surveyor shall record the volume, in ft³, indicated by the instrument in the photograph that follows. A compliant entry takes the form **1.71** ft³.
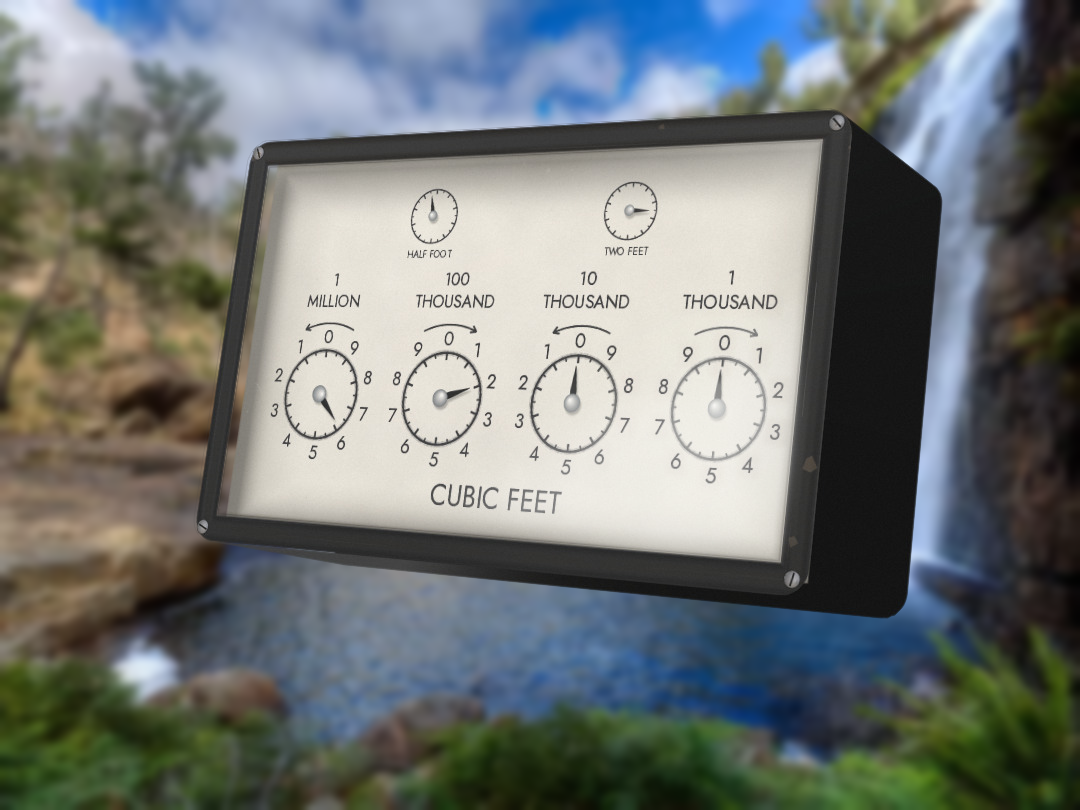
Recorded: **620000** ft³
